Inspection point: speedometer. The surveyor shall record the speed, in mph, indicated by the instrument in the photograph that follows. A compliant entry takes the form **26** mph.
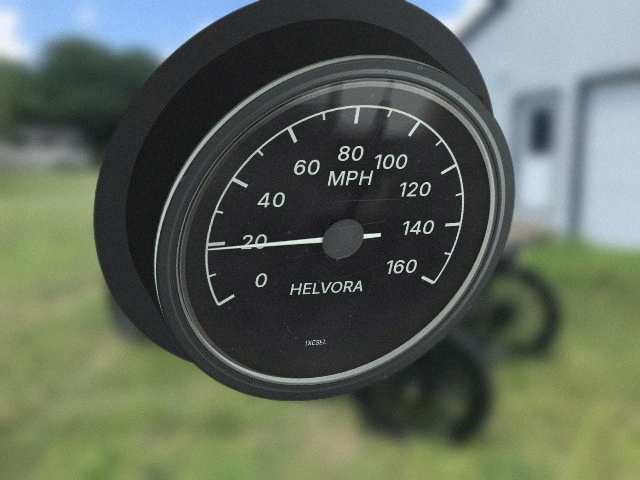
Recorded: **20** mph
